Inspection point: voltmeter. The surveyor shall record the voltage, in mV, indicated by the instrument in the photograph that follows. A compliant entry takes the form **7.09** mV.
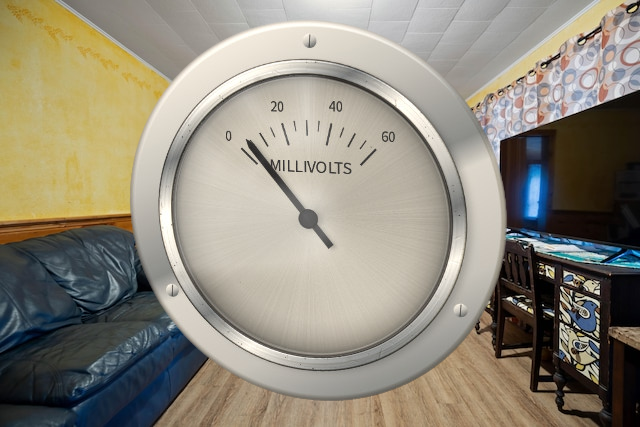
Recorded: **5** mV
